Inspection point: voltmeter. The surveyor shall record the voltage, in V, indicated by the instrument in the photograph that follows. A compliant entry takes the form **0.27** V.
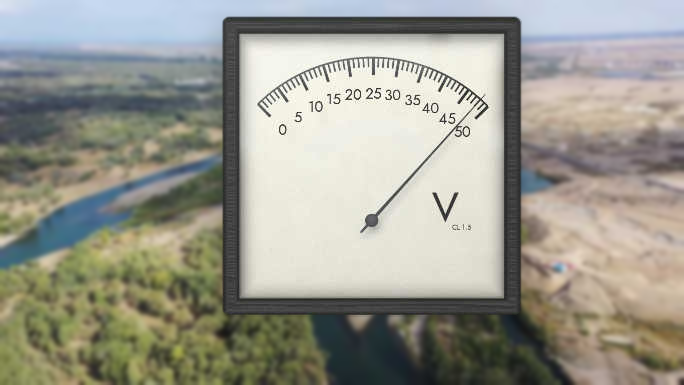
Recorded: **48** V
